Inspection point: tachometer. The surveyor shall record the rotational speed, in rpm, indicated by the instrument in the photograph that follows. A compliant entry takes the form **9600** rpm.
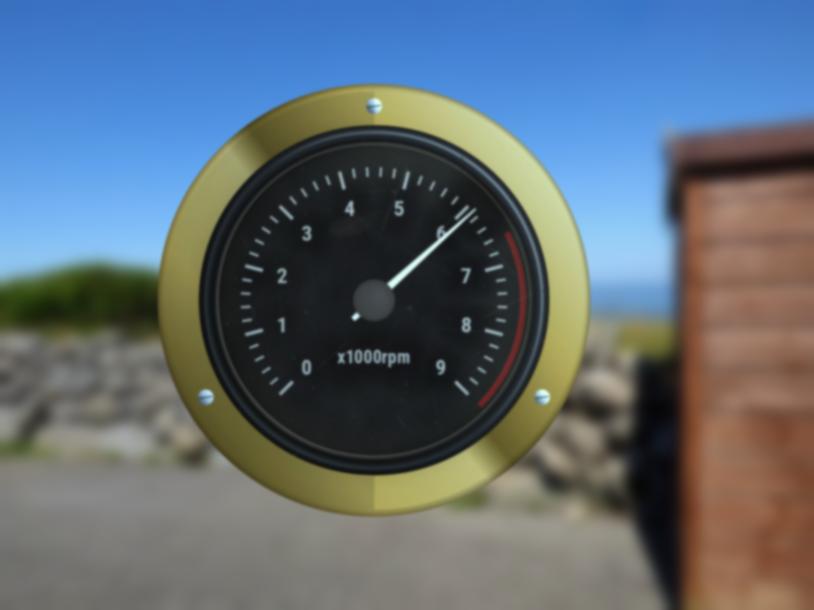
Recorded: **6100** rpm
